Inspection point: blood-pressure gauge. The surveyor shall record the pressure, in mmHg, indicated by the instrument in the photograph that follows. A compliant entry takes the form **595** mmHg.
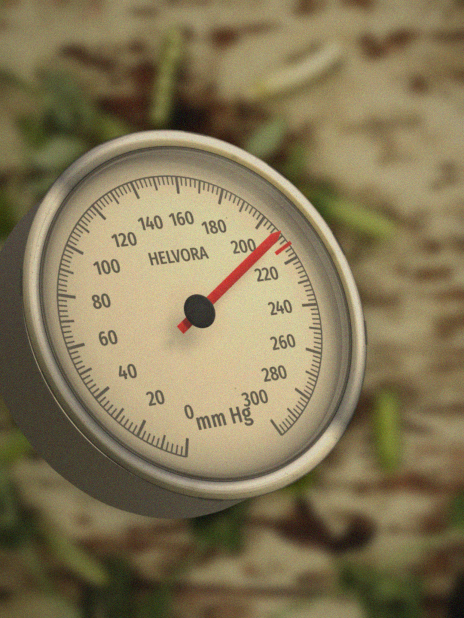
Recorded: **208** mmHg
